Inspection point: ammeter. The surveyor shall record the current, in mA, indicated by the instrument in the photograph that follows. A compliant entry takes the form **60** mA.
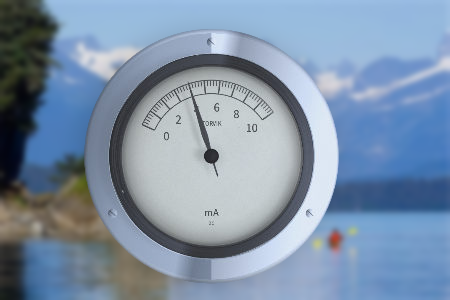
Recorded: **4** mA
